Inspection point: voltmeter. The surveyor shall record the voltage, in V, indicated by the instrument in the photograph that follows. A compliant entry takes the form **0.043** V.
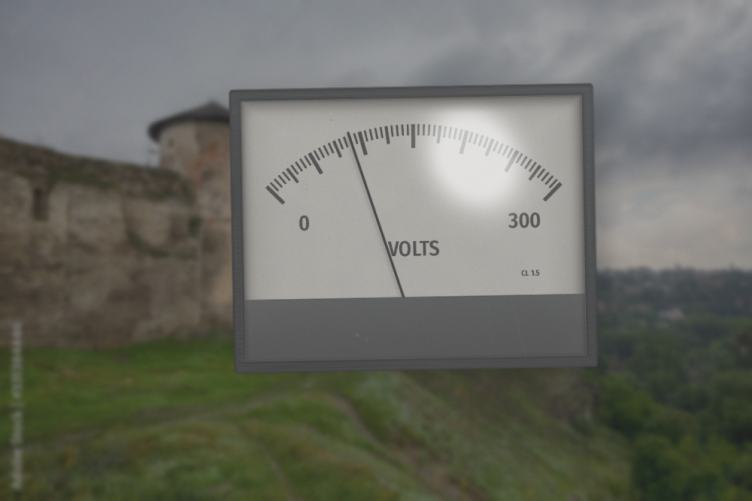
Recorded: **90** V
